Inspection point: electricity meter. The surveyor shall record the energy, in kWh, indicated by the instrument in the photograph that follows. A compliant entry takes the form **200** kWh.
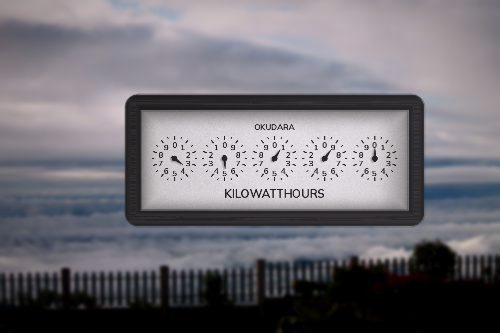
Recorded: **35090** kWh
